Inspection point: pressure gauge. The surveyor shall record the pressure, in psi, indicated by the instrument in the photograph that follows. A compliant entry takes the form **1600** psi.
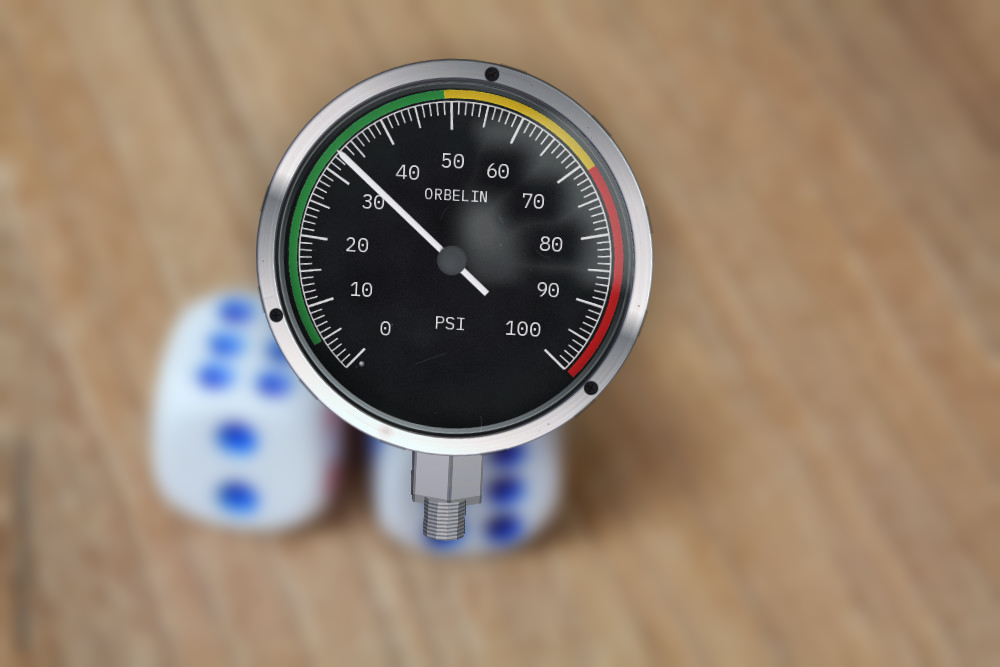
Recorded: **33** psi
